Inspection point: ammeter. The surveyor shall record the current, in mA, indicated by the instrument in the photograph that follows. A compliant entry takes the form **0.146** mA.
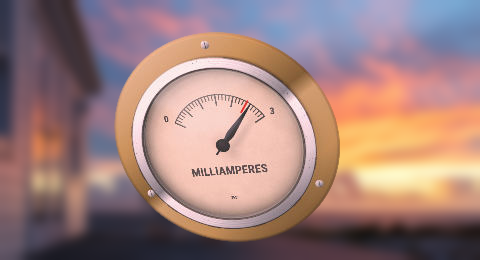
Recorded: **2.5** mA
